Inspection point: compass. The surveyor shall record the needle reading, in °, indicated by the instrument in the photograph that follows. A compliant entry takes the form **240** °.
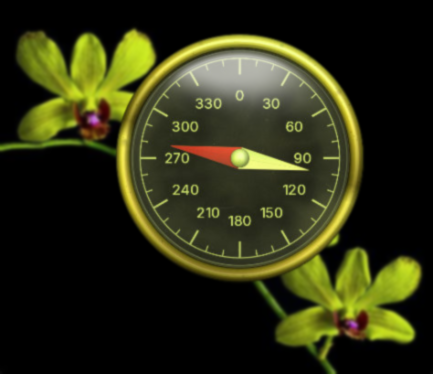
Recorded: **280** °
